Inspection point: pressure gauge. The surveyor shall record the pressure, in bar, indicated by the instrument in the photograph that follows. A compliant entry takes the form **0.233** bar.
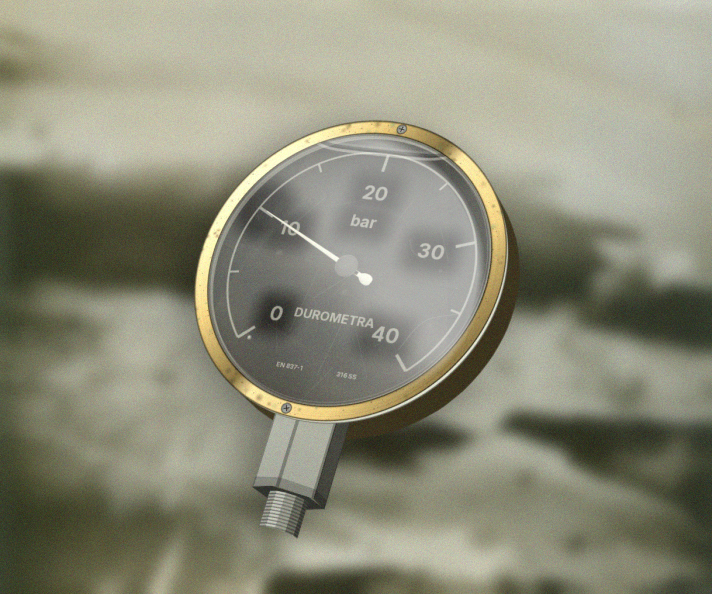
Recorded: **10** bar
